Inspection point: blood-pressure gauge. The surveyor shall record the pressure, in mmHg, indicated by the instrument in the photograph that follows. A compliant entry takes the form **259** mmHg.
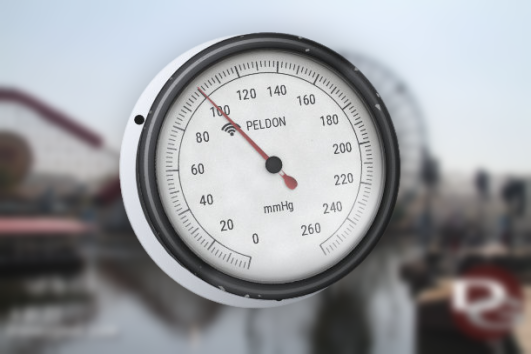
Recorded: **100** mmHg
